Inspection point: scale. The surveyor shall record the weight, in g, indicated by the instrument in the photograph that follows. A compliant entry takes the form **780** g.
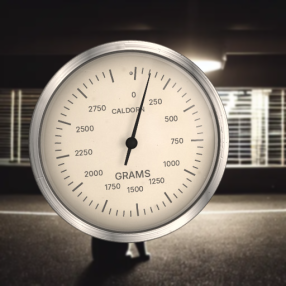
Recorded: **100** g
